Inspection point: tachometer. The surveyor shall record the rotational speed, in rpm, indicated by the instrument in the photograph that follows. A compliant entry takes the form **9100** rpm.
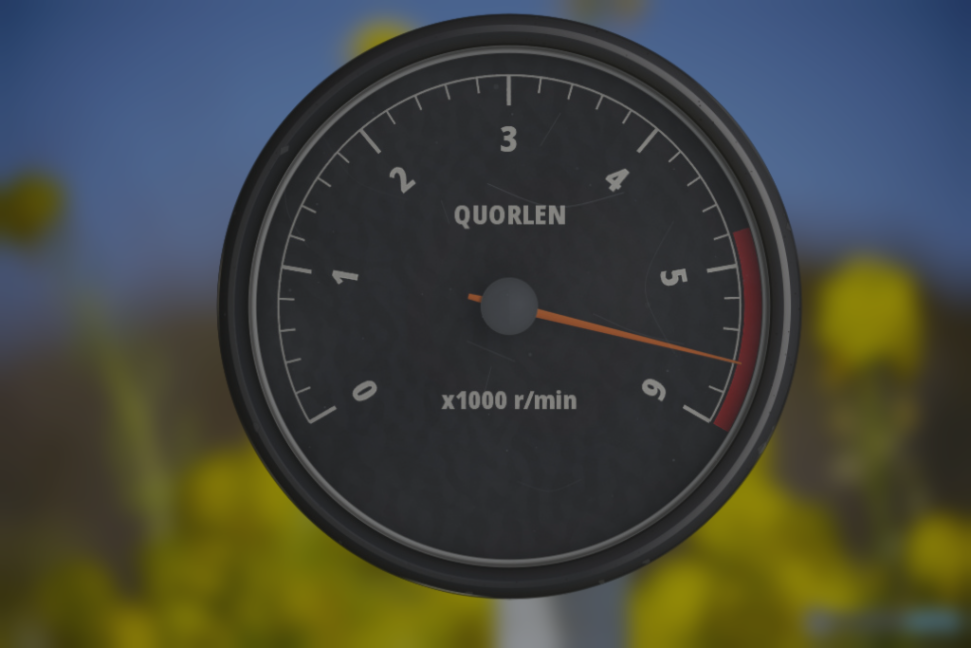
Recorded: **5600** rpm
